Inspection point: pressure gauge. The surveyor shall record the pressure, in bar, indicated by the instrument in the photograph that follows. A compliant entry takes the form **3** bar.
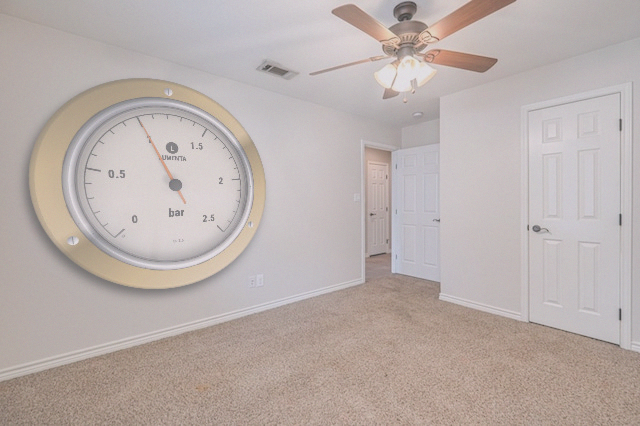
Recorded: **1** bar
